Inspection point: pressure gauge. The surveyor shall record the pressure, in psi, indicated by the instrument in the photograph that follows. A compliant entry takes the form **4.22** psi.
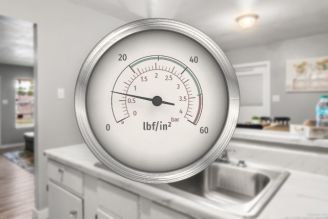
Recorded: **10** psi
